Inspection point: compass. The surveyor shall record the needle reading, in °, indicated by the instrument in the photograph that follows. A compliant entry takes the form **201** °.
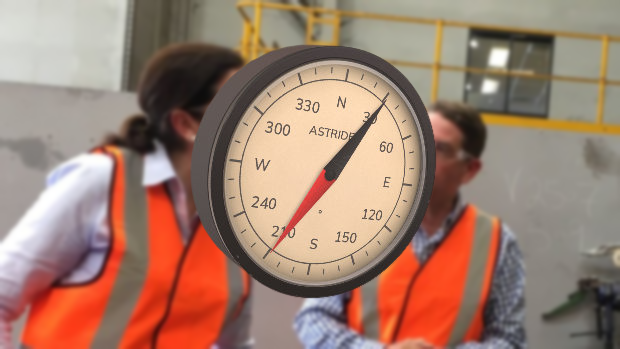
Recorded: **210** °
